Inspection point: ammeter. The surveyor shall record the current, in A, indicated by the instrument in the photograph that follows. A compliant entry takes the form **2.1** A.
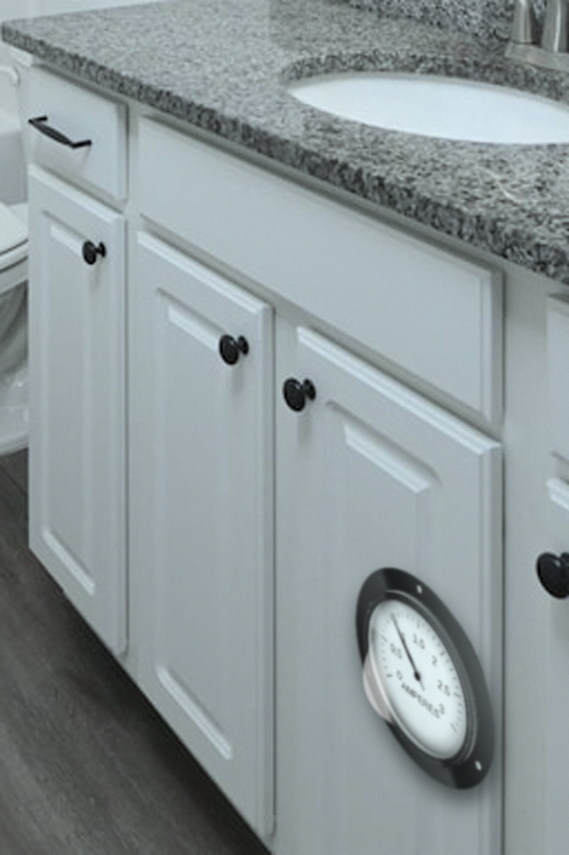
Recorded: **1** A
